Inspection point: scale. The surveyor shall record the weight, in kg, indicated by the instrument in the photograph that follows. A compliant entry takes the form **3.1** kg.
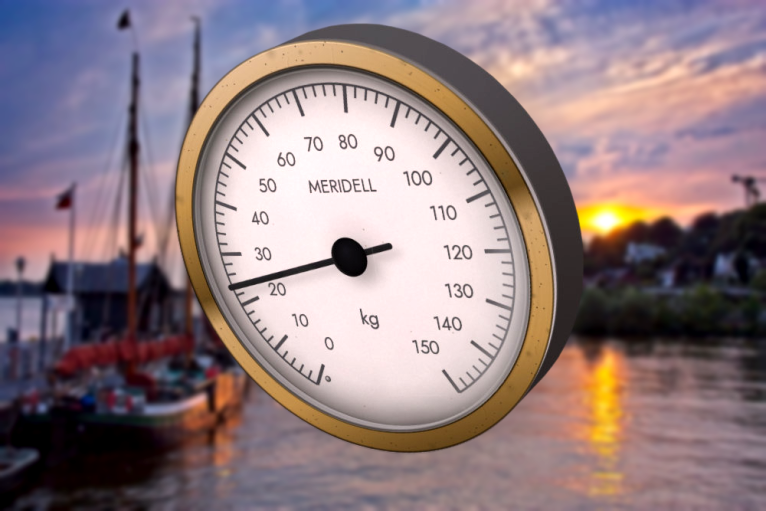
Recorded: **24** kg
